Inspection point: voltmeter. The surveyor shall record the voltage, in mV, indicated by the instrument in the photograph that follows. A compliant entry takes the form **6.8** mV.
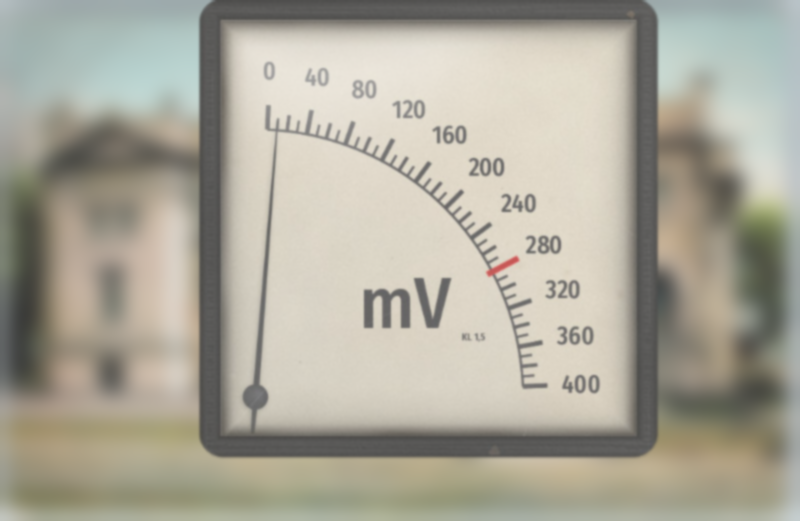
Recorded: **10** mV
